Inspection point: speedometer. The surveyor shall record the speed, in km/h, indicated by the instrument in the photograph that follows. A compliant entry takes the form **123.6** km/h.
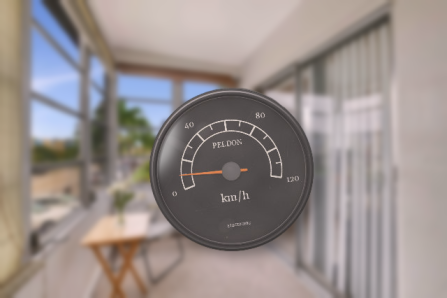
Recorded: **10** km/h
